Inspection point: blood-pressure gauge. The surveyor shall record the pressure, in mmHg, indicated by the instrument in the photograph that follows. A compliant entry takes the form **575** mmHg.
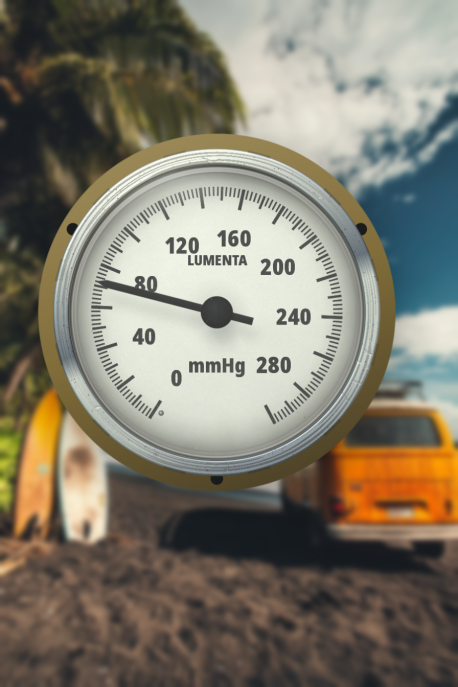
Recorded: **72** mmHg
